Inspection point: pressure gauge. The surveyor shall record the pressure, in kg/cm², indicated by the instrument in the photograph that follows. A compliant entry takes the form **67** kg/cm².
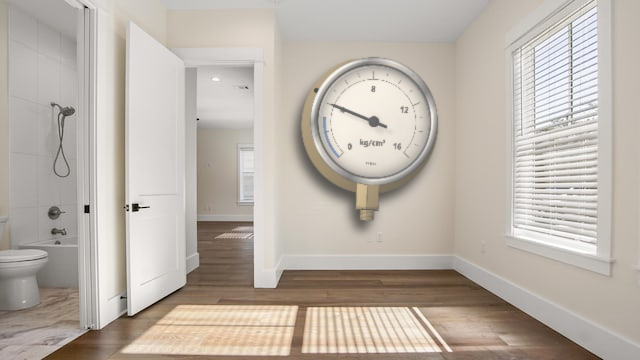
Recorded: **4** kg/cm²
